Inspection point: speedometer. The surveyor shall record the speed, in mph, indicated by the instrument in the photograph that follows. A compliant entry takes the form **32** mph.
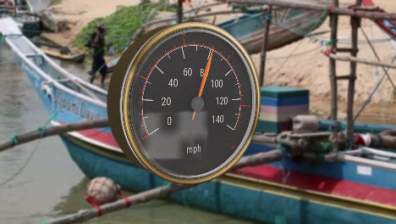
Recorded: **80** mph
